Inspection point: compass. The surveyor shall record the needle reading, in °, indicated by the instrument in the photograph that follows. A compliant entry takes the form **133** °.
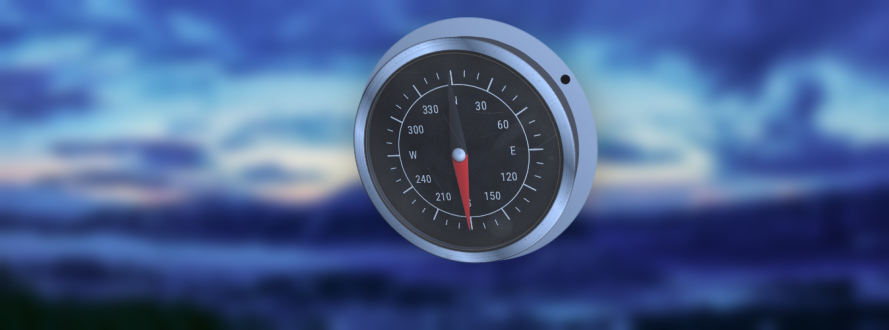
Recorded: **180** °
